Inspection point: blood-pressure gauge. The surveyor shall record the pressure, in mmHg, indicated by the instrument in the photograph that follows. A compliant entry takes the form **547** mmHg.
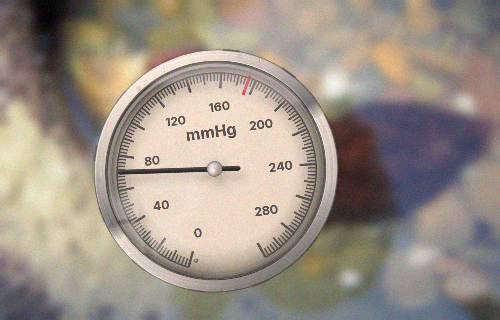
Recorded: **70** mmHg
